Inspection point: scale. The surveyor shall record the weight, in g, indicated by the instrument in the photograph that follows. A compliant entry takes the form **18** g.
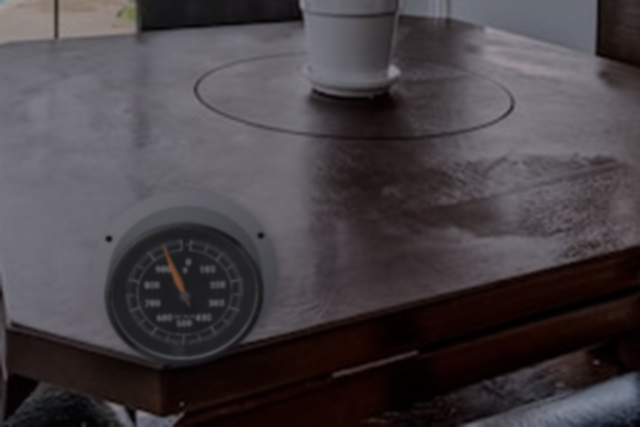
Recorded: **950** g
